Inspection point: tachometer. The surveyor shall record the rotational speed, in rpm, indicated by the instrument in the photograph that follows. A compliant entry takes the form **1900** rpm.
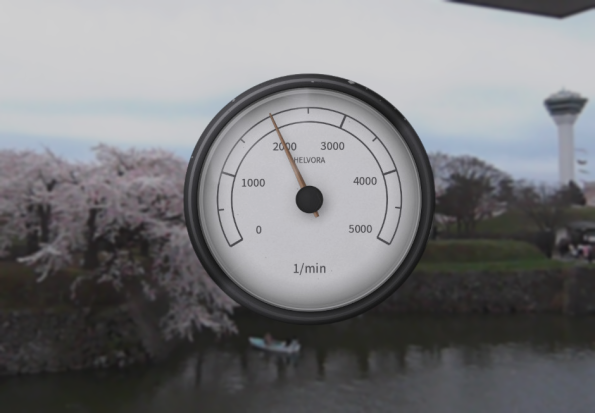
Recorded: **2000** rpm
